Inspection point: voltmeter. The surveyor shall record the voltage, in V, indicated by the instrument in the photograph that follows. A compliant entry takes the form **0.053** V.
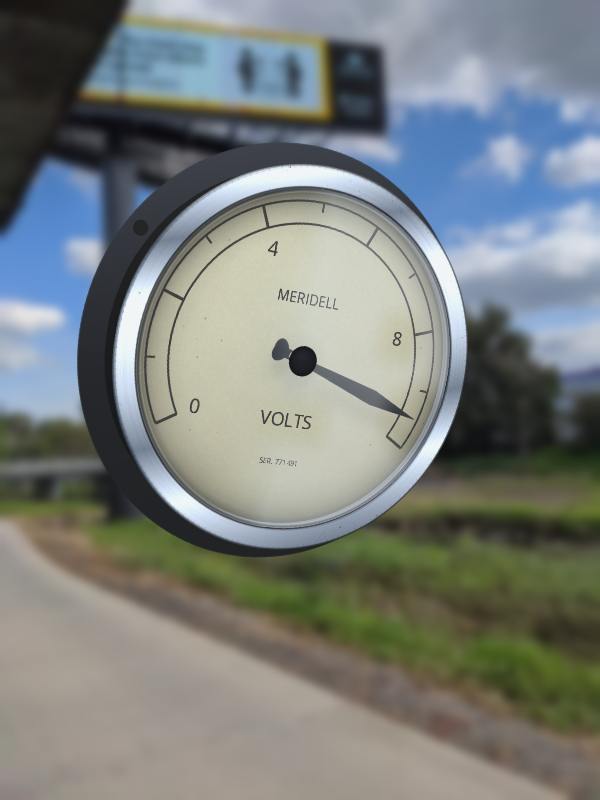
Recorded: **9.5** V
